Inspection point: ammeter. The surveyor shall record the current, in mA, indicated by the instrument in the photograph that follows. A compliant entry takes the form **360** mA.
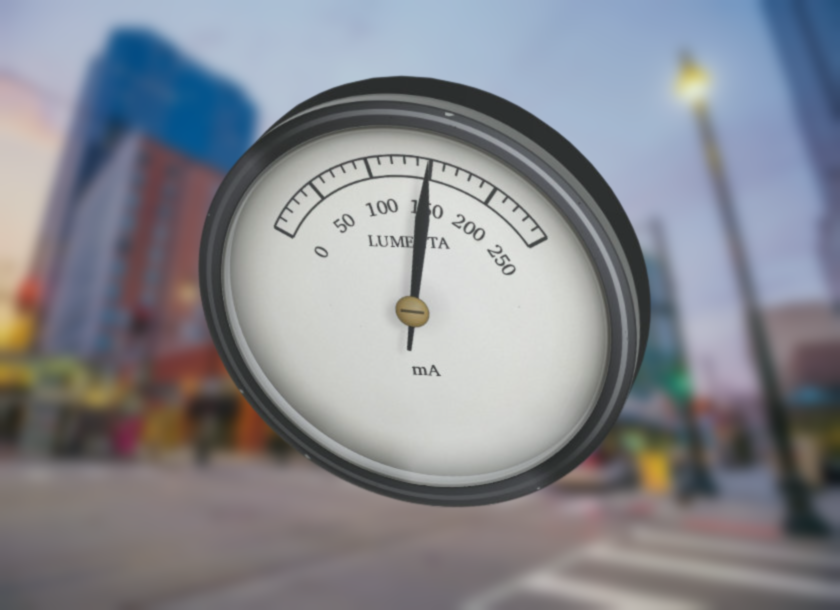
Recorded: **150** mA
